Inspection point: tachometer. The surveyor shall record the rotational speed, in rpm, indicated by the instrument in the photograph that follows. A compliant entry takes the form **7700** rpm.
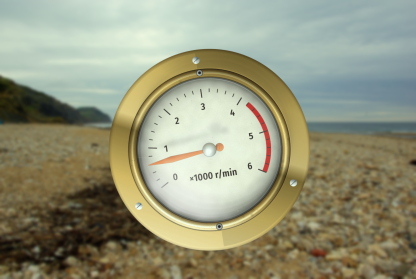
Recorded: **600** rpm
